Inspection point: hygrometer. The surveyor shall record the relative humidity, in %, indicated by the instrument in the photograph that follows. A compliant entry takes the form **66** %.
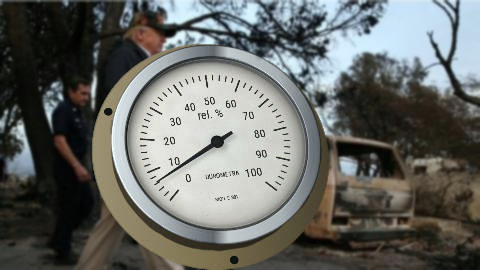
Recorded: **6** %
